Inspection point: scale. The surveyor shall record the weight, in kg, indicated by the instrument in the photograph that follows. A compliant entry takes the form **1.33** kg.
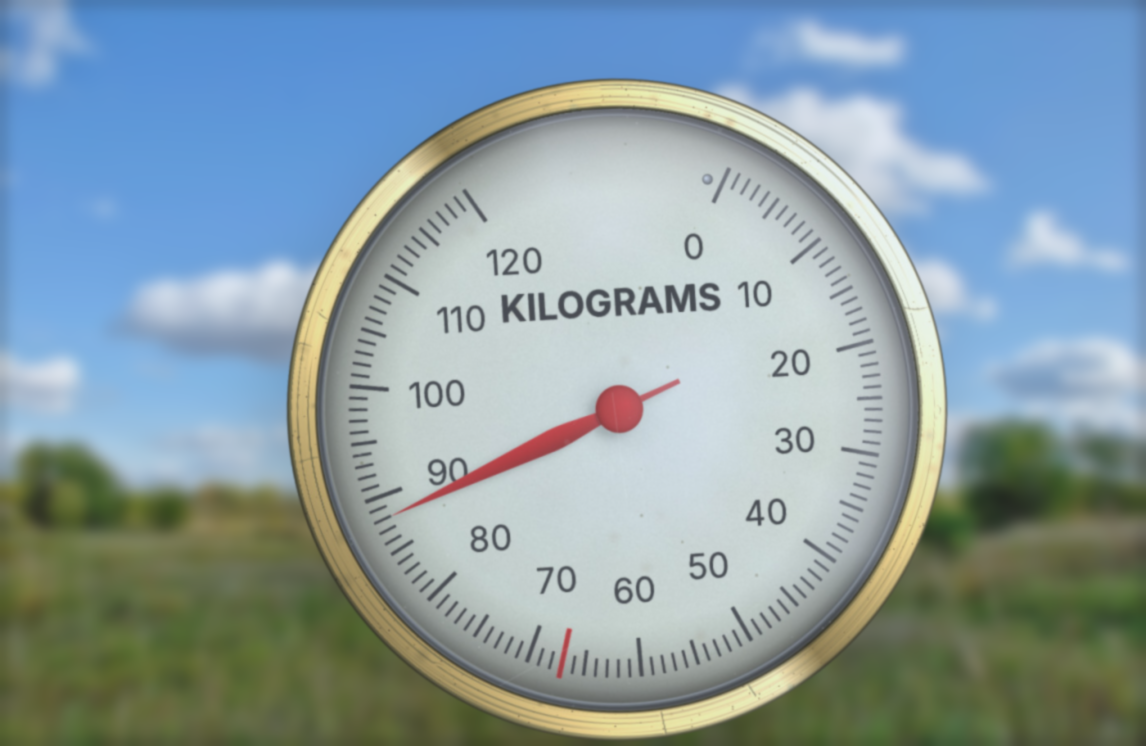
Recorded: **88** kg
